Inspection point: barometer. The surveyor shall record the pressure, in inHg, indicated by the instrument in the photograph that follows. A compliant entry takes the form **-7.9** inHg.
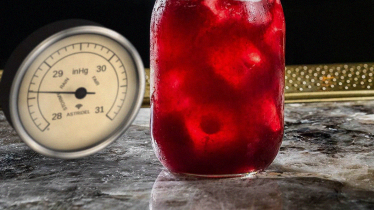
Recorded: **28.6** inHg
